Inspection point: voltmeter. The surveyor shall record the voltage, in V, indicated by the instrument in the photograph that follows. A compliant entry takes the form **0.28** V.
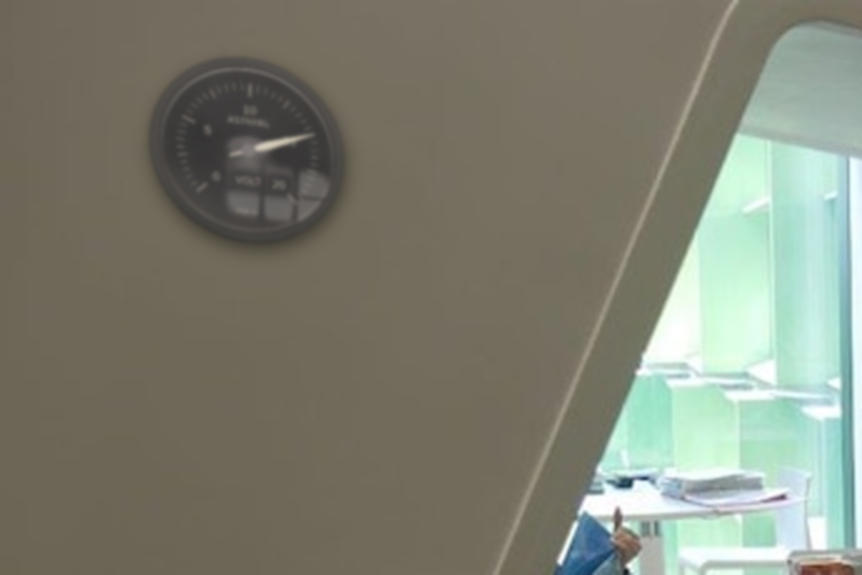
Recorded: **15** V
